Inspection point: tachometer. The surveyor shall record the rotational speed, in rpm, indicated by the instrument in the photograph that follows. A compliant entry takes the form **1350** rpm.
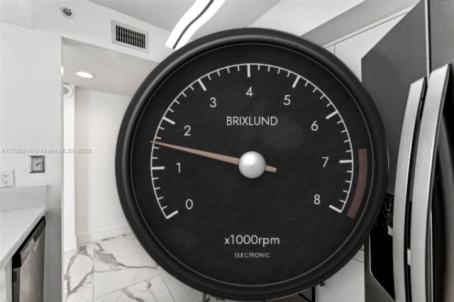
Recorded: **1500** rpm
